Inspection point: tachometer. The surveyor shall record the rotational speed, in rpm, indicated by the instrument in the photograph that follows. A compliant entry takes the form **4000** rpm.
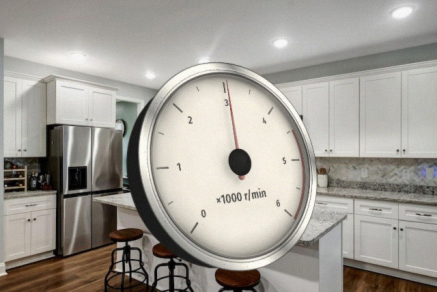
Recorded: **3000** rpm
